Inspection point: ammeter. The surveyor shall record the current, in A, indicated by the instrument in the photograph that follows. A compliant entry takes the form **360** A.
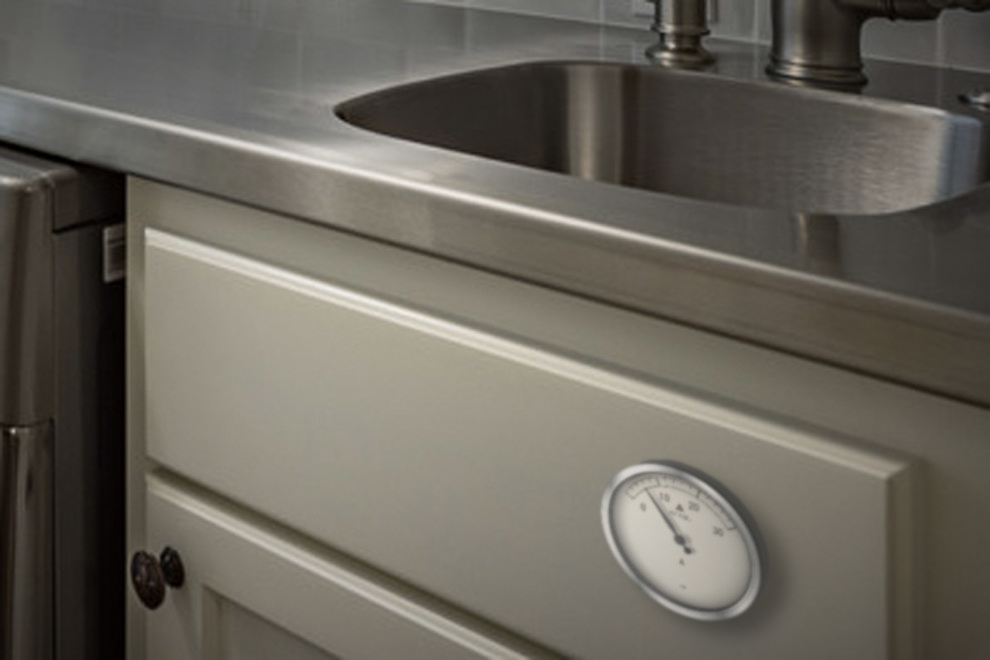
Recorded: **6** A
